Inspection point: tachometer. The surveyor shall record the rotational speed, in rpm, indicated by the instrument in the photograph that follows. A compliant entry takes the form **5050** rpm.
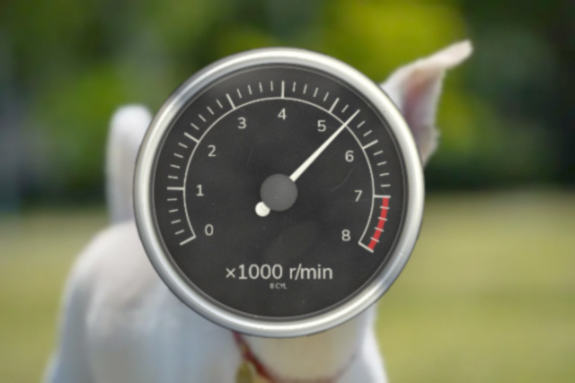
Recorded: **5400** rpm
